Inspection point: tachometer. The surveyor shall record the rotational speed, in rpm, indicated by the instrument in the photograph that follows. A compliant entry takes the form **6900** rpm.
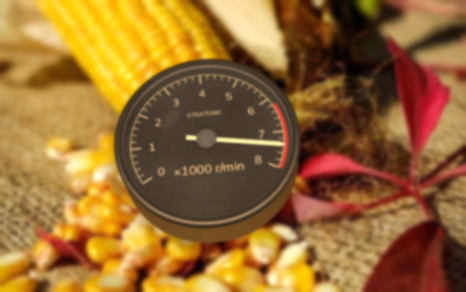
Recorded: **7400** rpm
